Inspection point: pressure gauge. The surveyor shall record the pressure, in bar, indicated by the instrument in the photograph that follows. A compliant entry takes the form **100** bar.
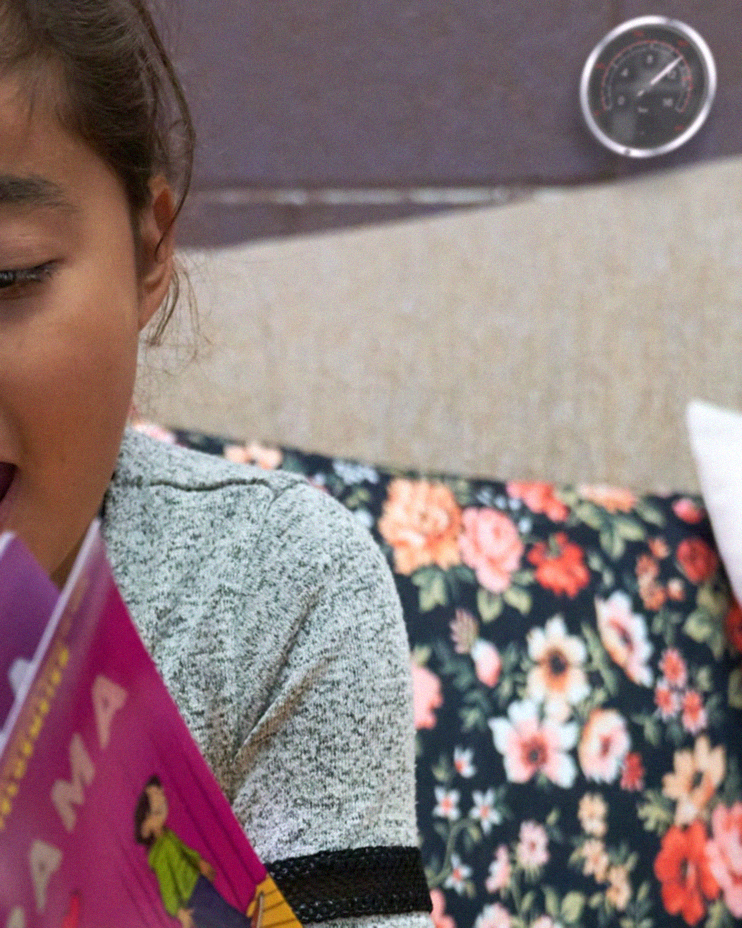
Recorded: **11** bar
